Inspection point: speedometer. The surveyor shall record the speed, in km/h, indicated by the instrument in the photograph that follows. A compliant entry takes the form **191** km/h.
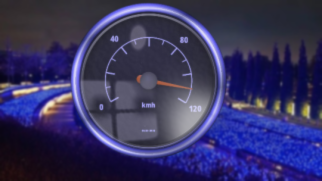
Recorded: **110** km/h
